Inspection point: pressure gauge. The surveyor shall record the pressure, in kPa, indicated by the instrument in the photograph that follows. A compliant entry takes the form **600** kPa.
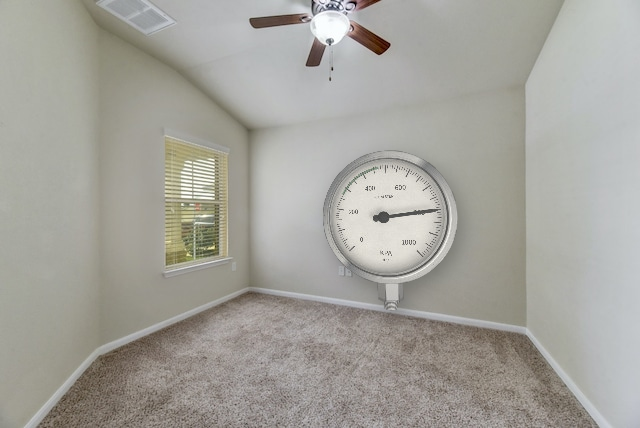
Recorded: **800** kPa
